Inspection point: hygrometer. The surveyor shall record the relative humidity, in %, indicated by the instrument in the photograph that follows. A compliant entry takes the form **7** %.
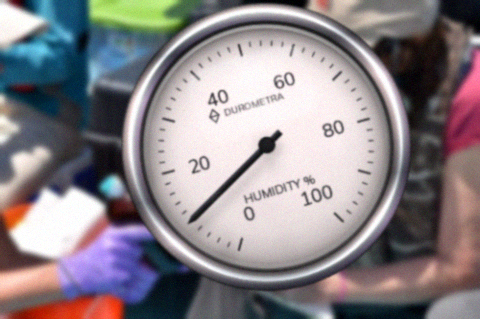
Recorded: **10** %
